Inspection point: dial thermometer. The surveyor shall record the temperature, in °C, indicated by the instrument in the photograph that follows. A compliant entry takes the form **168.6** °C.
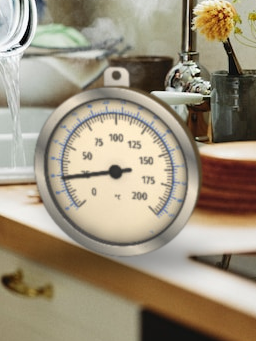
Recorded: **25** °C
